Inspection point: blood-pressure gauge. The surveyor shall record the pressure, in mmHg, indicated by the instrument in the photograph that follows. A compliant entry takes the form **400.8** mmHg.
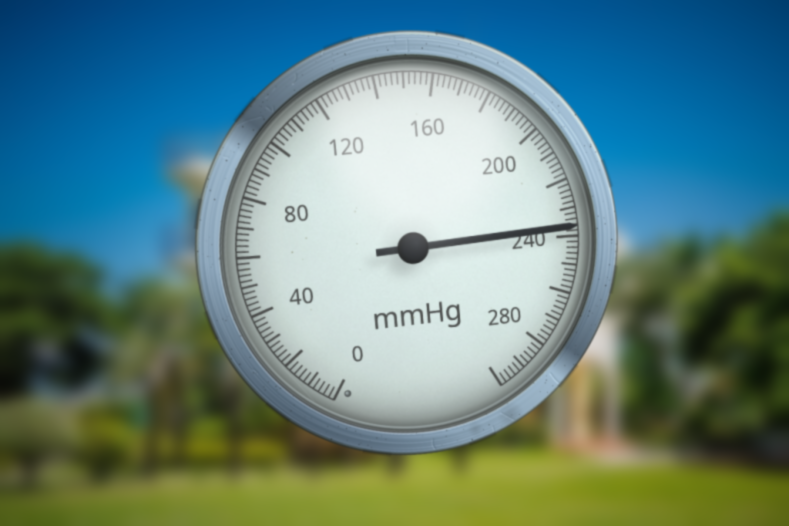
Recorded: **236** mmHg
